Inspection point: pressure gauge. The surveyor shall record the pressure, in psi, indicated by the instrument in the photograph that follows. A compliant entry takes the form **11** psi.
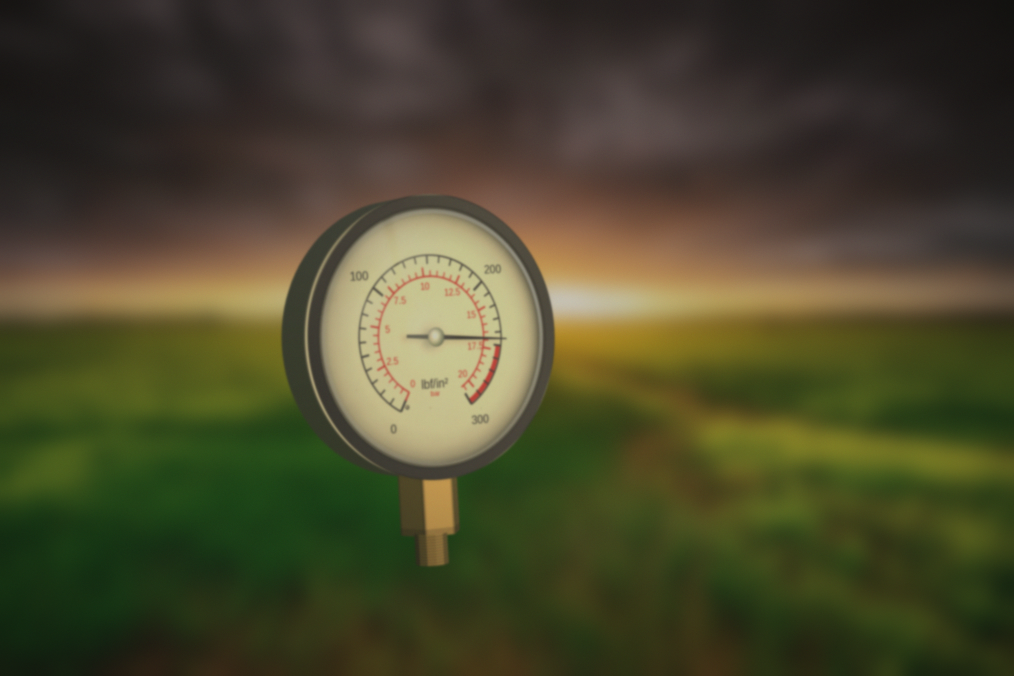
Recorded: **245** psi
